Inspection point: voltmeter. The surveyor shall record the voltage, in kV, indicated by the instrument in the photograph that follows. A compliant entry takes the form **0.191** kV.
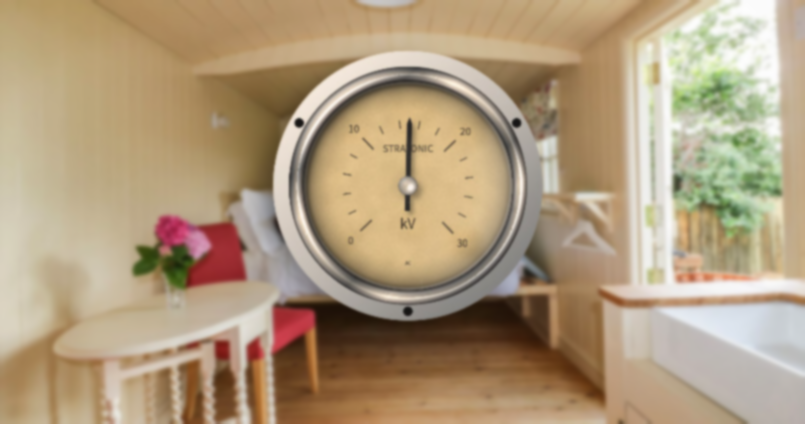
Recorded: **15** kV
